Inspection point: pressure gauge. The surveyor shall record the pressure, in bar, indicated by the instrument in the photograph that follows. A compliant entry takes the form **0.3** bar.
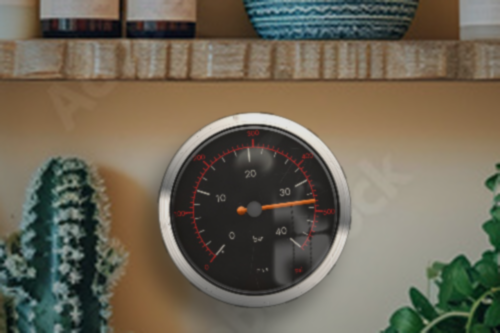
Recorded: **33** bar
